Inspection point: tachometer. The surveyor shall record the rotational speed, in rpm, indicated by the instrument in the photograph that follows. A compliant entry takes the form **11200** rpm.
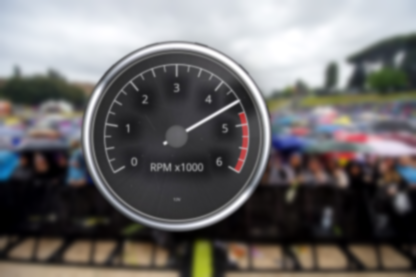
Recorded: **4500** rpm
